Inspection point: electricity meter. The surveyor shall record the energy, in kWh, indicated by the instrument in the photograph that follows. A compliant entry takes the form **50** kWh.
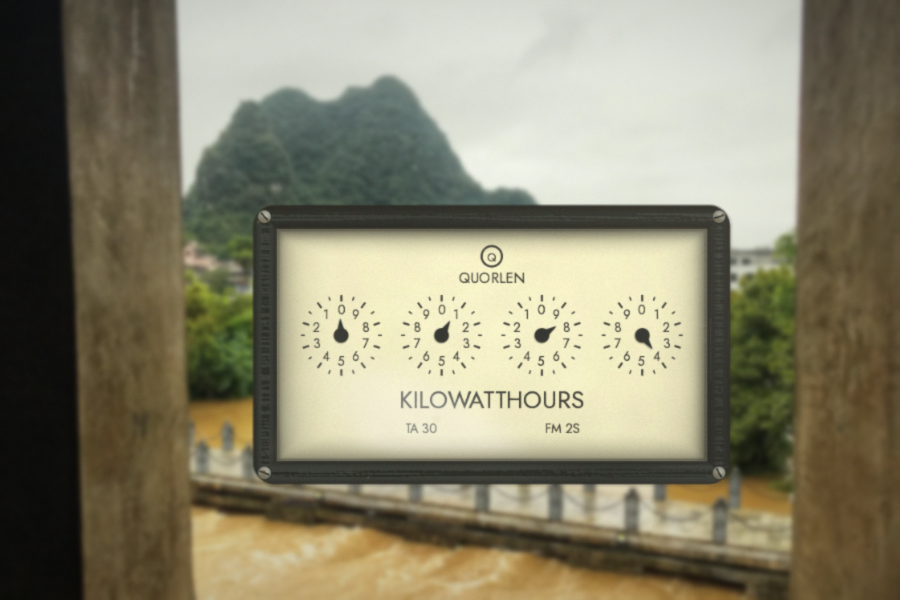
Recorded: **84** kWh
